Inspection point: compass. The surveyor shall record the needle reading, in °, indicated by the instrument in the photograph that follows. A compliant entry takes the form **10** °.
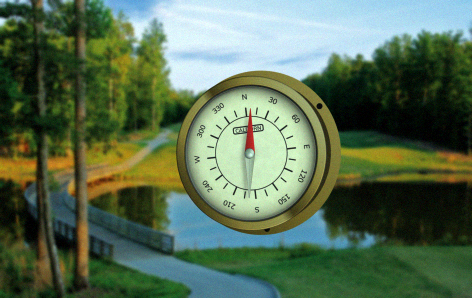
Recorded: **7.5** °
